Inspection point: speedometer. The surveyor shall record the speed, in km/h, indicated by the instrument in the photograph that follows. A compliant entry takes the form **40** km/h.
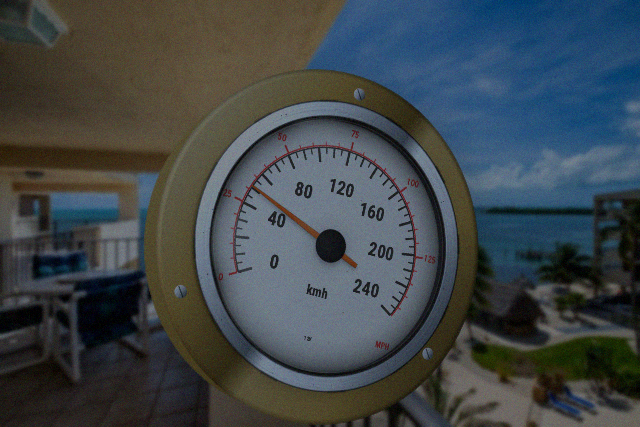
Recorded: **50** km/h
